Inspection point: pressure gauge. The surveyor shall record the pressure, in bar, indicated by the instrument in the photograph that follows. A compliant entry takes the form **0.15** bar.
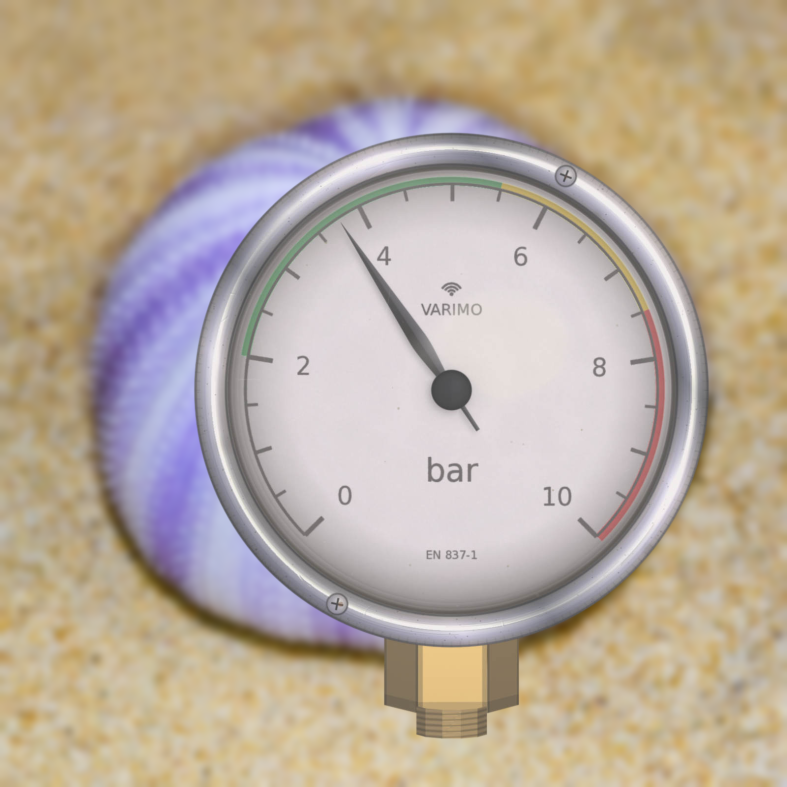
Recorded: **3.75** bar
